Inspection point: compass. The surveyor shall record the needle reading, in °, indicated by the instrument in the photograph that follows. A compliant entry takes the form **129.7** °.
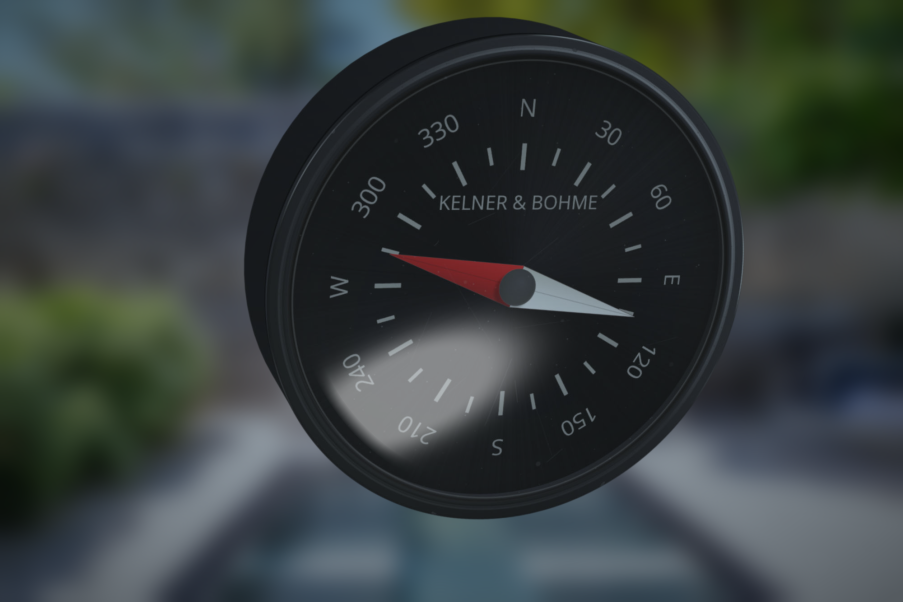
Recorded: **285** °
